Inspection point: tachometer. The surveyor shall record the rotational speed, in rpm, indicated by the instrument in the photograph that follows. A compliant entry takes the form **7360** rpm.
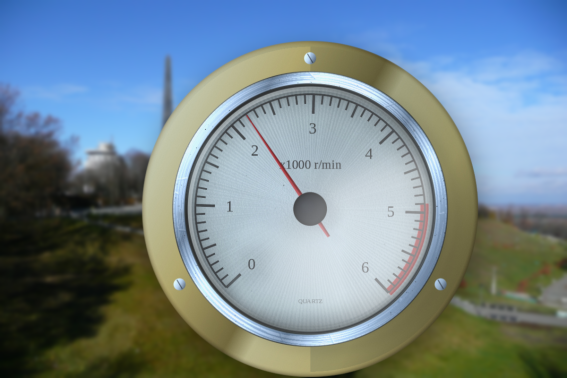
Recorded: **2200** rpm
